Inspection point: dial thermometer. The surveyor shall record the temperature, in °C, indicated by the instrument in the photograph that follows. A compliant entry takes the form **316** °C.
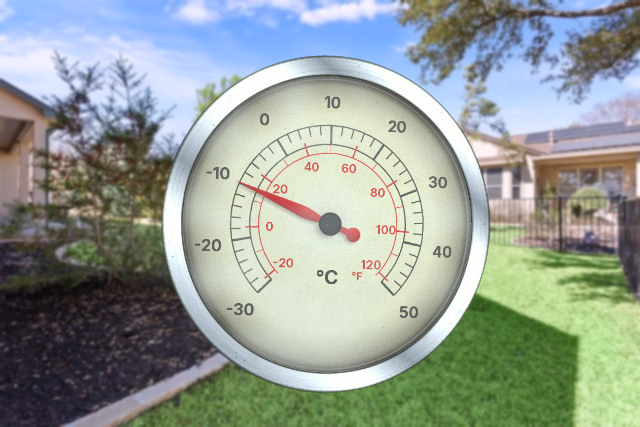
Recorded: **-10** °C
